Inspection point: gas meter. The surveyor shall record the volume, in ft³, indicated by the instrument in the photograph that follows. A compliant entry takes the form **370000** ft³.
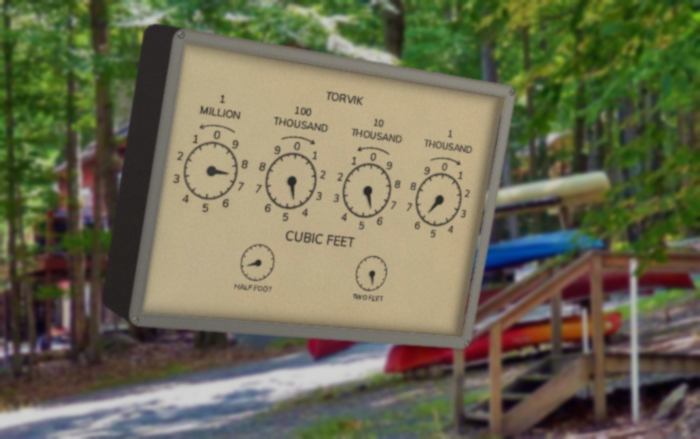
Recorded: **745600** ft³
